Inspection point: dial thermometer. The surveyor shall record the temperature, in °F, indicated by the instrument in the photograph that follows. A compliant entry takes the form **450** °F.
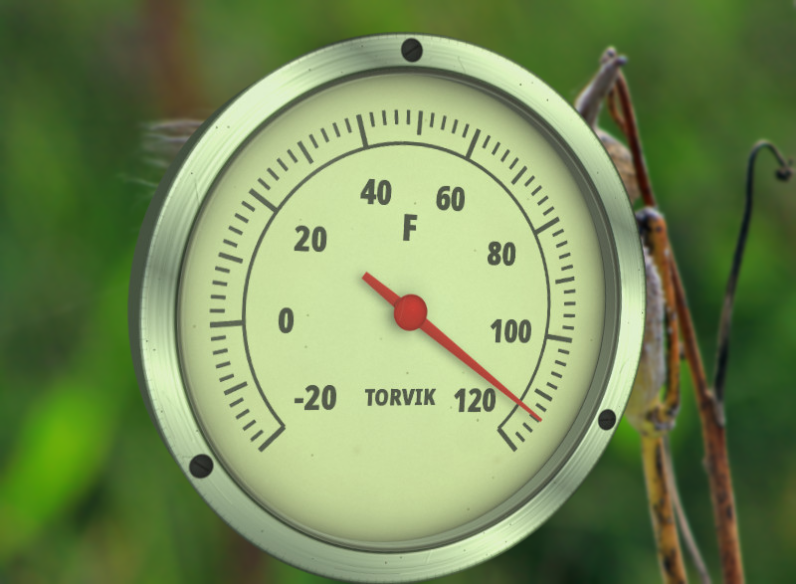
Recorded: **114** °F
